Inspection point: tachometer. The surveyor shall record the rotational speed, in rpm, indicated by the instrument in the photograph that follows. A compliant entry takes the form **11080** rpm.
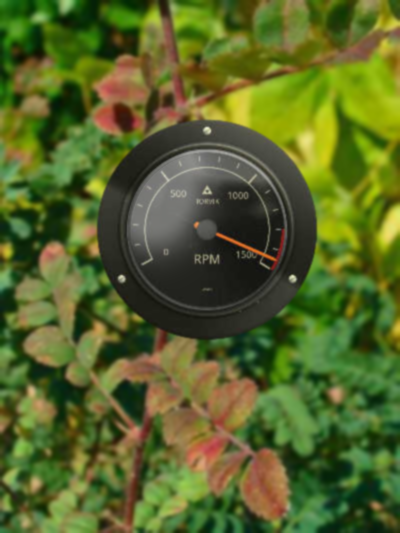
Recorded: **1450** rpm
